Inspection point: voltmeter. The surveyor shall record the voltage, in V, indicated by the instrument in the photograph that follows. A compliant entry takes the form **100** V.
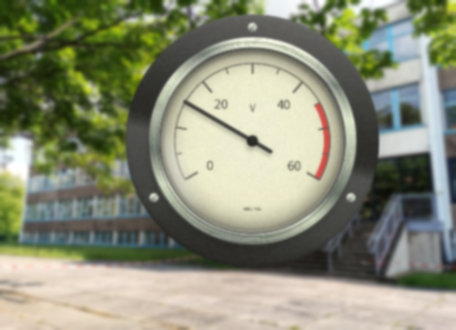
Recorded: **15** V
